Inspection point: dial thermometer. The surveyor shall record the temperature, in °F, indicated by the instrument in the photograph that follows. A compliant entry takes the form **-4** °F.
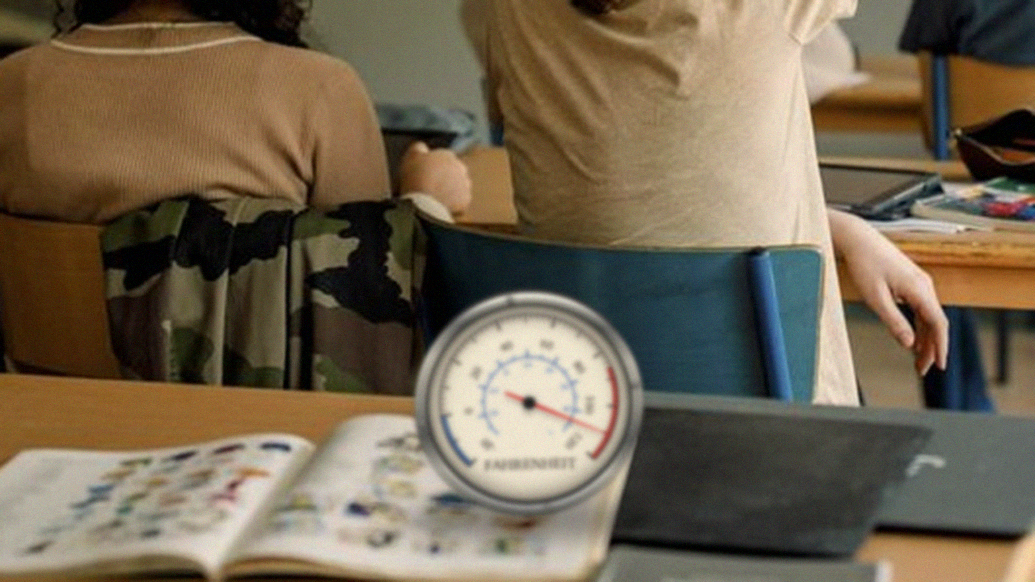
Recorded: **110** °F
